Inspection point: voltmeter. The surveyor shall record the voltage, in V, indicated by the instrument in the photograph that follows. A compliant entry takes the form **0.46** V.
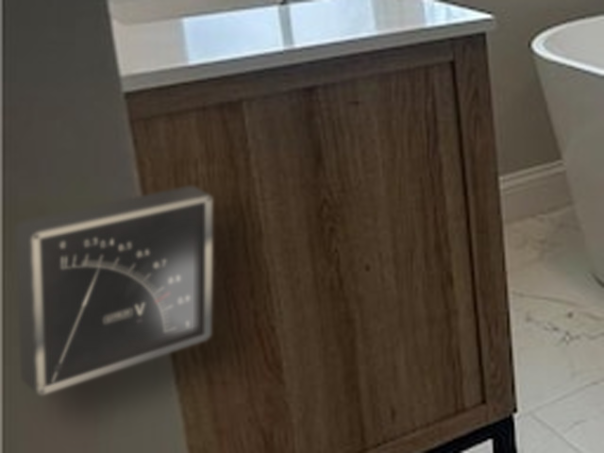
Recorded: **0.4** V
